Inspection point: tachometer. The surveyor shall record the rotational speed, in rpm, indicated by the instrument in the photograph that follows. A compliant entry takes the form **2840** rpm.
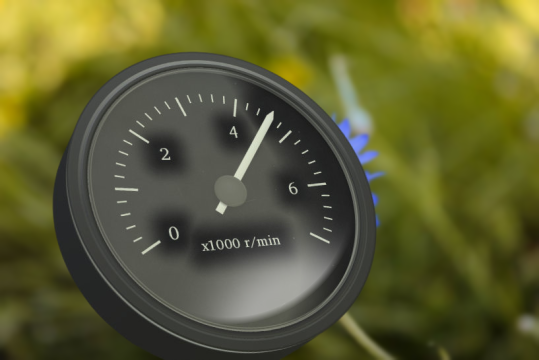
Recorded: **4600** rpm
